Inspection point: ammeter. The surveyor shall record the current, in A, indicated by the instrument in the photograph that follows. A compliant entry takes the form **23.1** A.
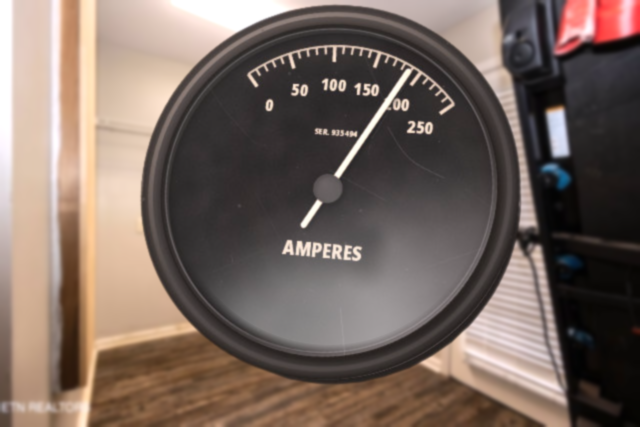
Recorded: **190** A
